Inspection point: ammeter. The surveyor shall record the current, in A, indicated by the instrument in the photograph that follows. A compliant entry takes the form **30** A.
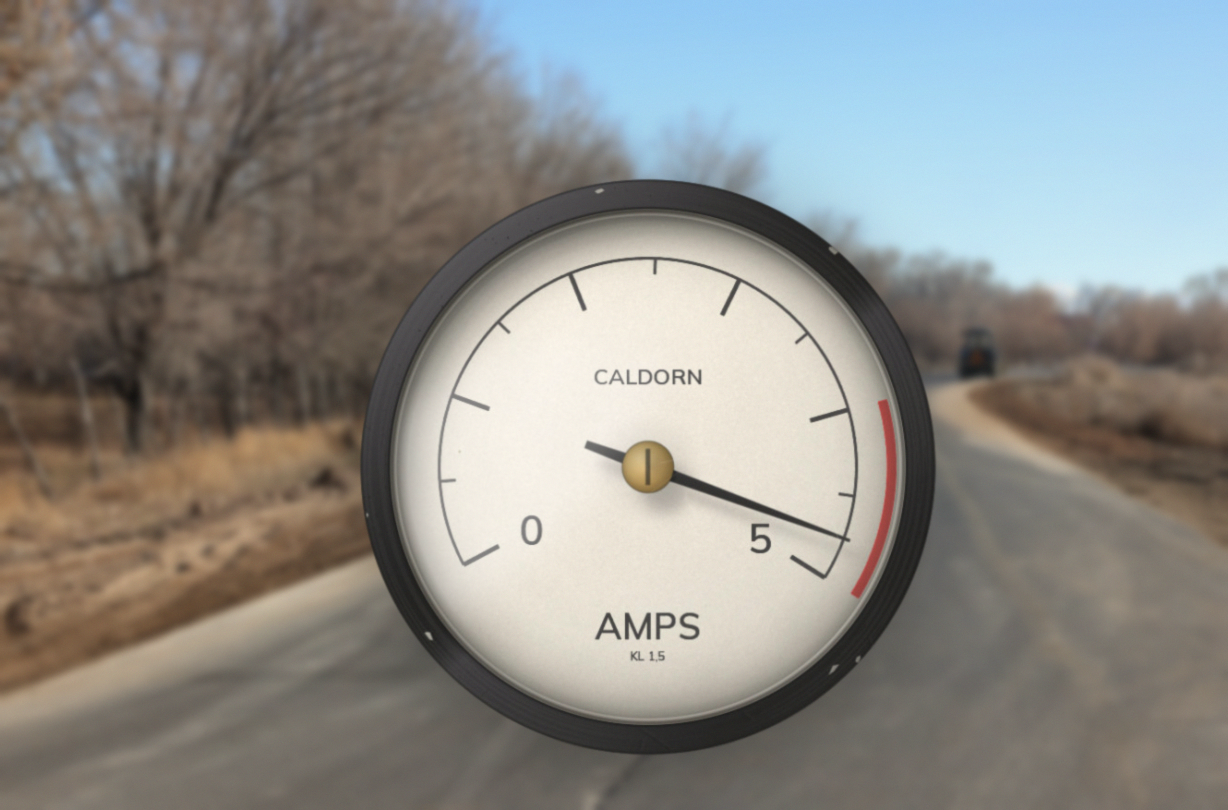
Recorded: **4.75** A
